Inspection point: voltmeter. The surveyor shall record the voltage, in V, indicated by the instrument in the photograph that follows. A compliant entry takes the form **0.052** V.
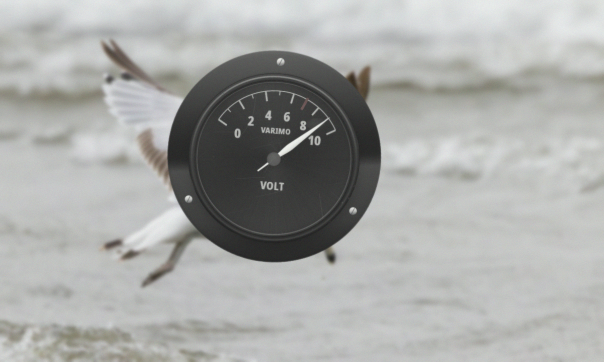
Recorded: **9** V
